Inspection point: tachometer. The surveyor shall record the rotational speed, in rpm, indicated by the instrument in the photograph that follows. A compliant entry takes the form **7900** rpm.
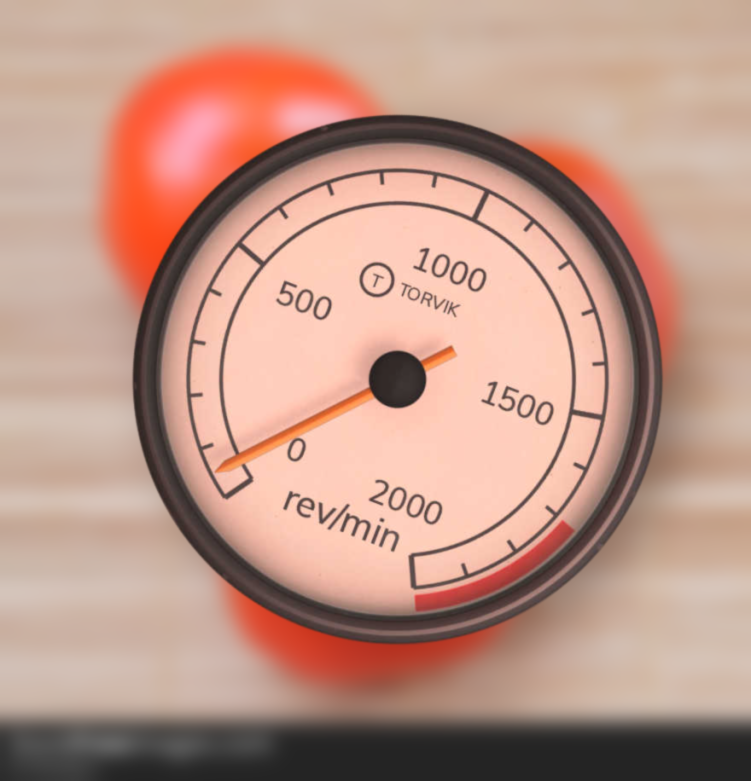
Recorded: **50** rpm
